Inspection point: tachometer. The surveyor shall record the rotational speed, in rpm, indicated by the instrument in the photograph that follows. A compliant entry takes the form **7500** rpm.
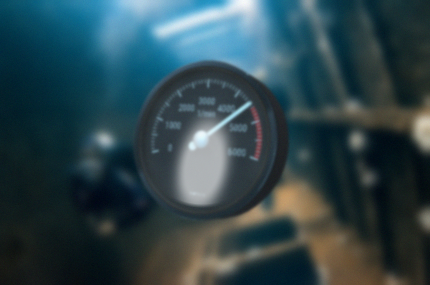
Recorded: **4500** rpm
